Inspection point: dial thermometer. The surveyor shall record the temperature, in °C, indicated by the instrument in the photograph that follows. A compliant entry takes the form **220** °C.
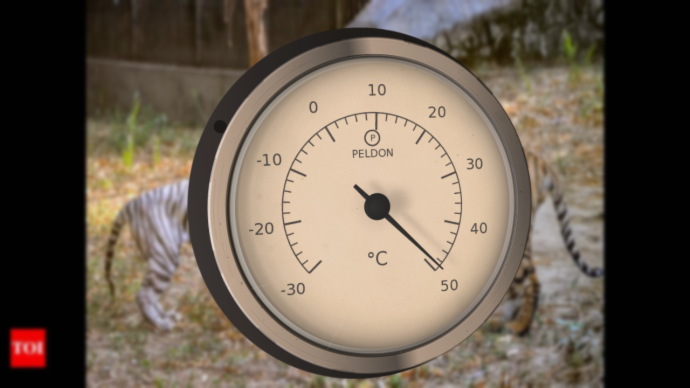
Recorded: **49** °C
